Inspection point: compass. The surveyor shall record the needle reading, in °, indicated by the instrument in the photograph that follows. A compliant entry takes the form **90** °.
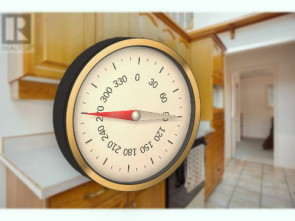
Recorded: **270** °
